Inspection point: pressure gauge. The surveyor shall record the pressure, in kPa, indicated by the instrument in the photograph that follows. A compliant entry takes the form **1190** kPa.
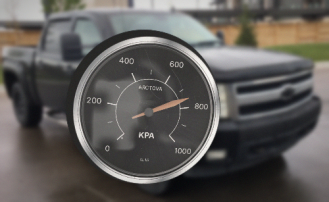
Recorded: **750** kPa
